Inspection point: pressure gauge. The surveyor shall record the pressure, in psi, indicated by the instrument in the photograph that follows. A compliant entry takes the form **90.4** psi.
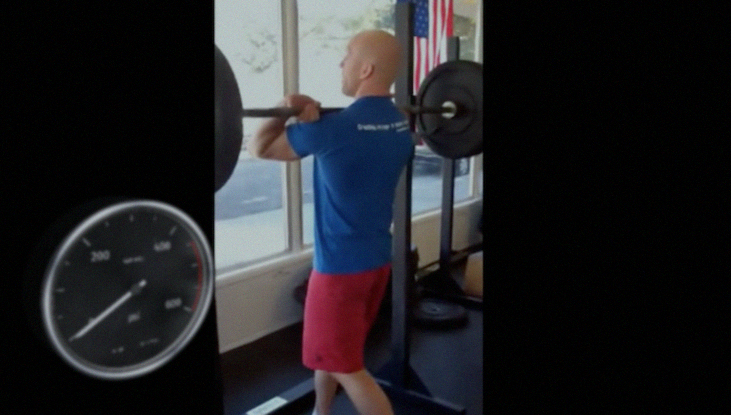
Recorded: **0** psi
